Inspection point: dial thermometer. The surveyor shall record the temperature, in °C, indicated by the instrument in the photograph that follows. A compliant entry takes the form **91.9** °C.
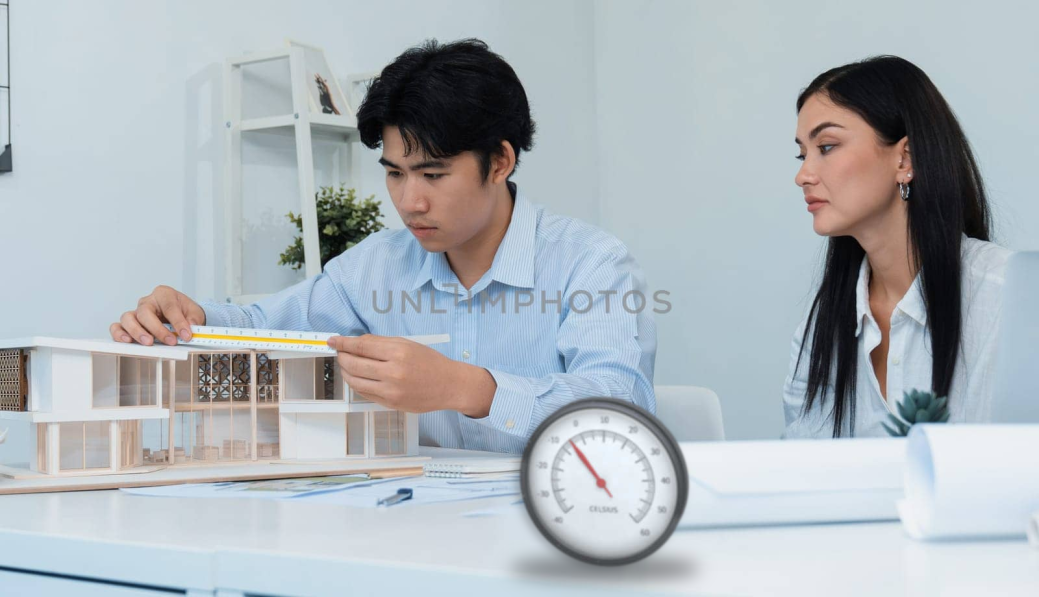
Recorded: **-5** °C
